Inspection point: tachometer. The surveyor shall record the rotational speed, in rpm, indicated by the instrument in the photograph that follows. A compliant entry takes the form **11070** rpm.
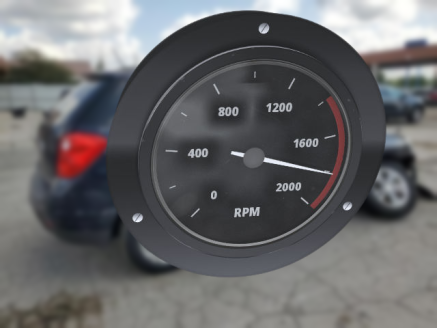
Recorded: **1800** rpm
